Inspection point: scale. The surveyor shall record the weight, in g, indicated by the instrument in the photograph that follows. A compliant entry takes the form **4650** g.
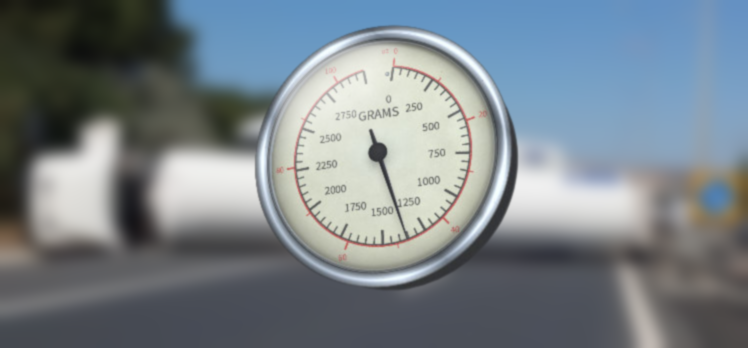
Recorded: **1350** g
